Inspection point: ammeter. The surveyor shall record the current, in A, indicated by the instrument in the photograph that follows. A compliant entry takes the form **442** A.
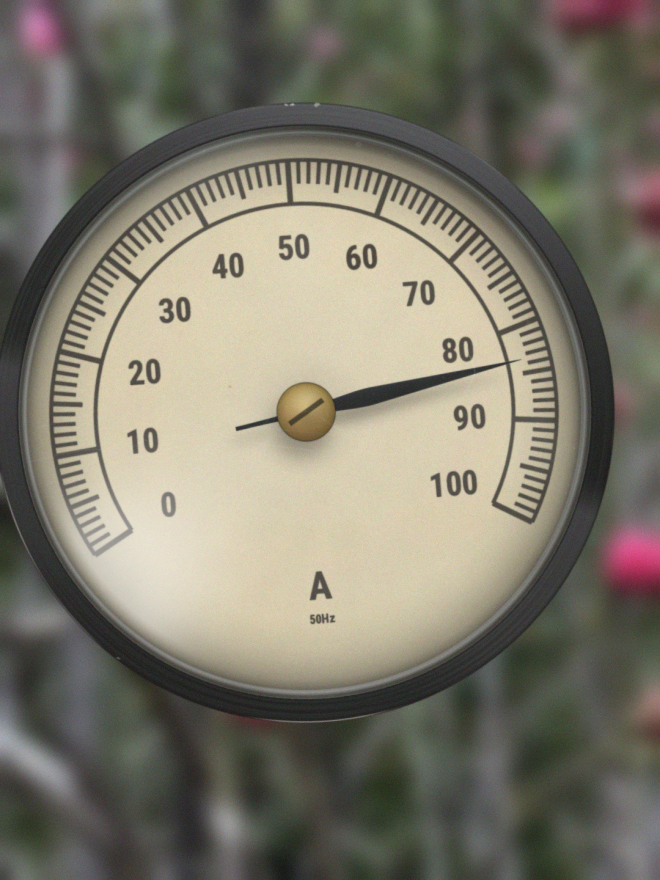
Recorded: **83.5** A
